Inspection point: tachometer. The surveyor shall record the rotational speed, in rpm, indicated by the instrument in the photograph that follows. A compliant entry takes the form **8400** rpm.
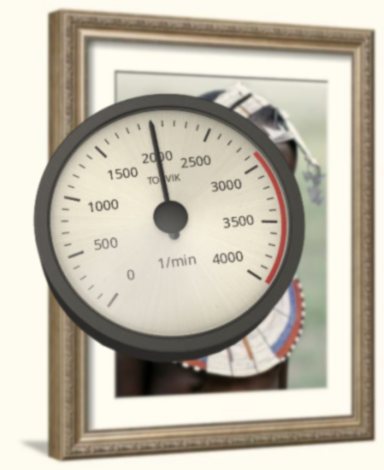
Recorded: **2000** rpm
